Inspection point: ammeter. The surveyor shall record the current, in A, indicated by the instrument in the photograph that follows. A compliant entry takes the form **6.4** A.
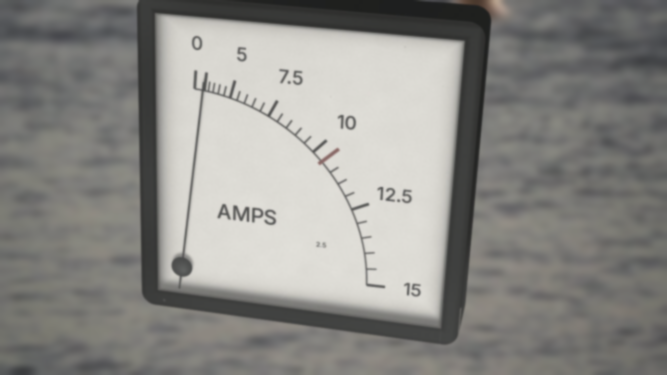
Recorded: **2.5** A
